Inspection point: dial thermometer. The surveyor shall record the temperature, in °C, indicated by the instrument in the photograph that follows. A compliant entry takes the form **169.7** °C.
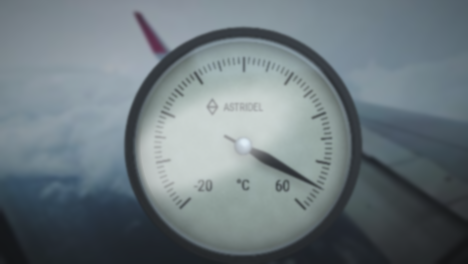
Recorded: **55** °C
